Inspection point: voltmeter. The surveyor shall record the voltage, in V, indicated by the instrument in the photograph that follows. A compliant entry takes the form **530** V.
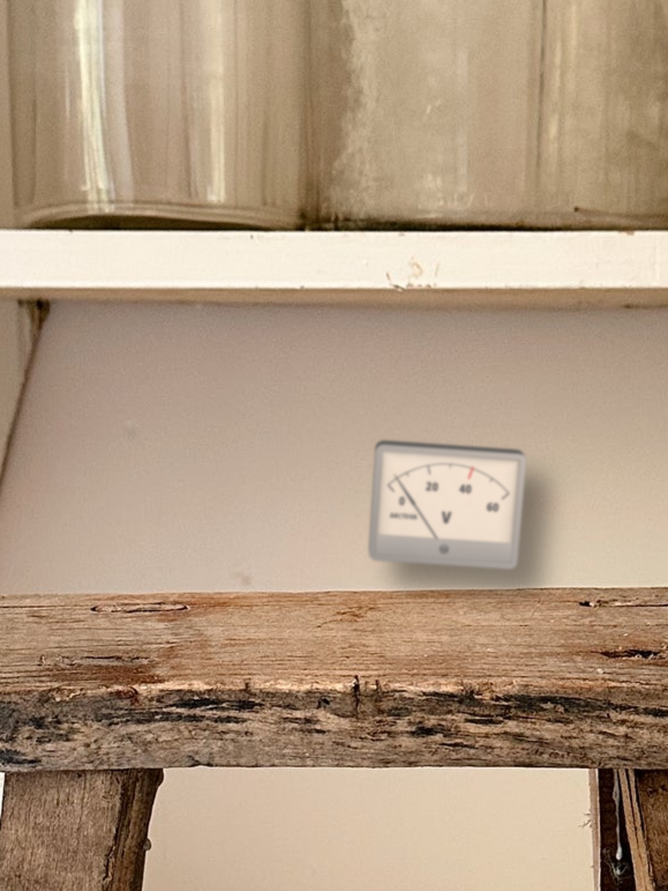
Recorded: **5** V
